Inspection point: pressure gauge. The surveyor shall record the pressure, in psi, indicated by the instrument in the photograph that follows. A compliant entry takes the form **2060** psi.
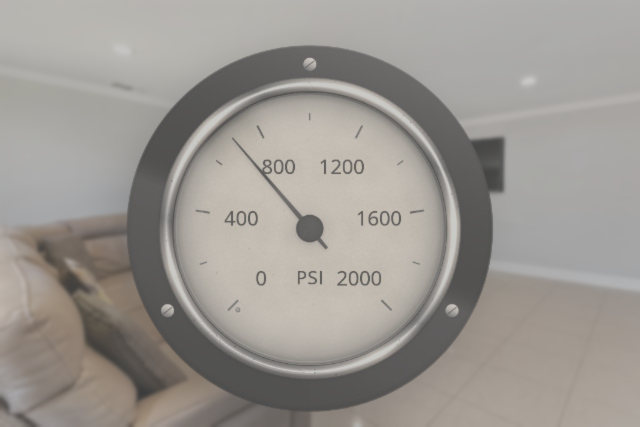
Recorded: **700** psi
